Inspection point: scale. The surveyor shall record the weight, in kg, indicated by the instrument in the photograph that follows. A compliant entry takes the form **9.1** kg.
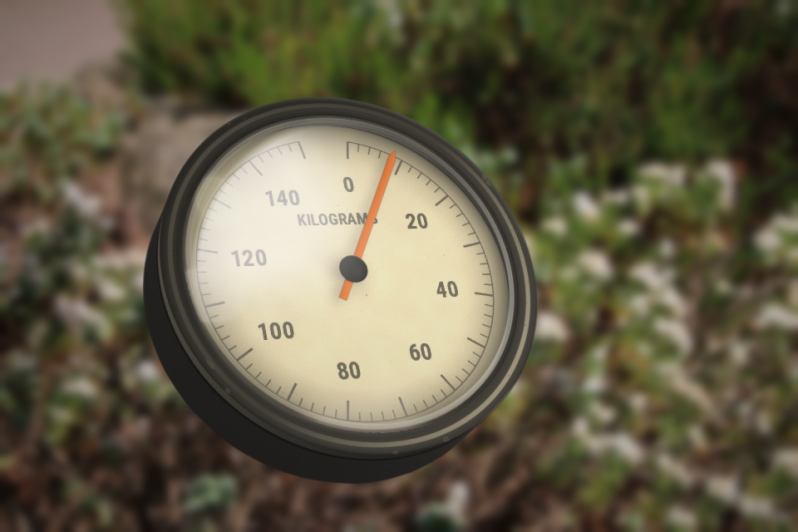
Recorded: **8** kg
